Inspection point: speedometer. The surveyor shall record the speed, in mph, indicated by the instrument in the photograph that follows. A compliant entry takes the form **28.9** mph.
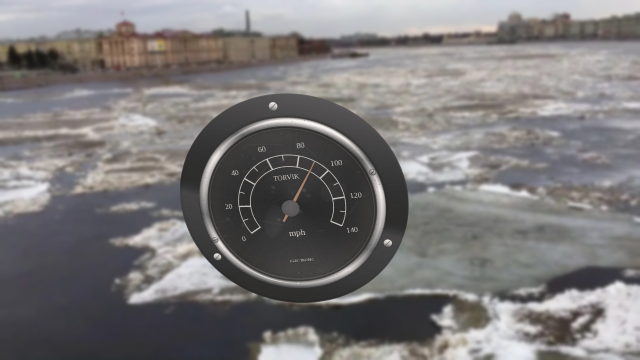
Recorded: **90** mph
